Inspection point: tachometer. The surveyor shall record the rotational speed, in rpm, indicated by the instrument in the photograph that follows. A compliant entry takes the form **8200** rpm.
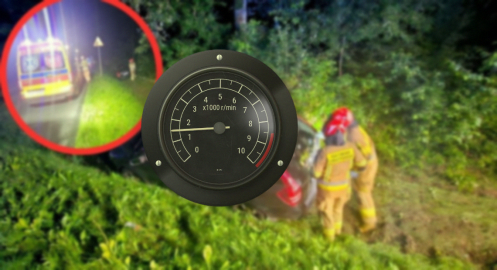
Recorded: **1500** rpm
